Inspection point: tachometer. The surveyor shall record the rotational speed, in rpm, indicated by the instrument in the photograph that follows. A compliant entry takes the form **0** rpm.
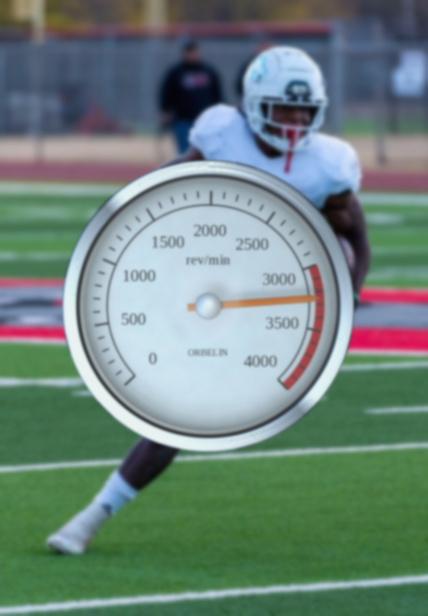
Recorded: **3250** rpm
